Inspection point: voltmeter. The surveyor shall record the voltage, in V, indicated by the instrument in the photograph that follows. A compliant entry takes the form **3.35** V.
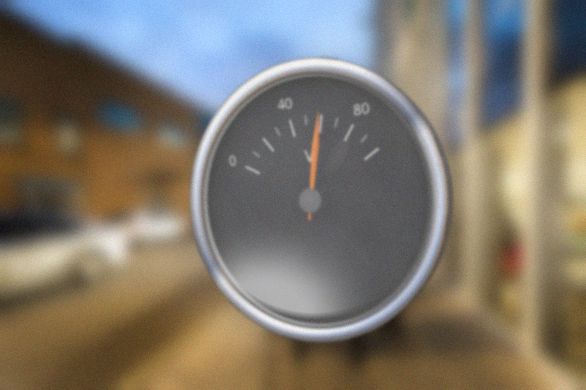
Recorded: **60** V
